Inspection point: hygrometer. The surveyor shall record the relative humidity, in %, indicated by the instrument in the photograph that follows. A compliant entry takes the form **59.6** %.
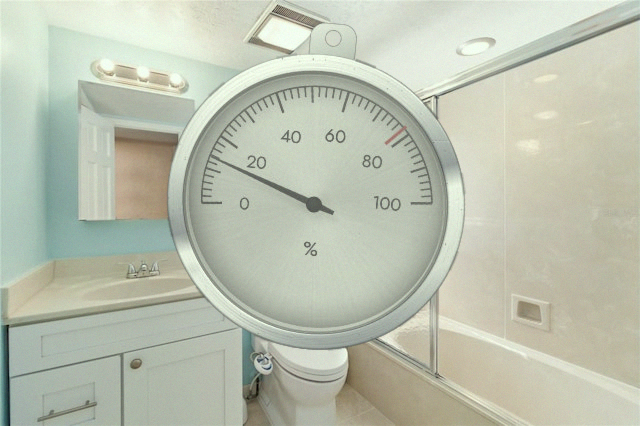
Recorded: **14** %
